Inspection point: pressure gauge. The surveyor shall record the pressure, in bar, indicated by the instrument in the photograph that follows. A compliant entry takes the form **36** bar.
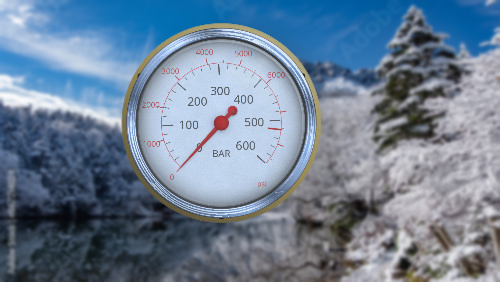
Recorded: **0** bar
